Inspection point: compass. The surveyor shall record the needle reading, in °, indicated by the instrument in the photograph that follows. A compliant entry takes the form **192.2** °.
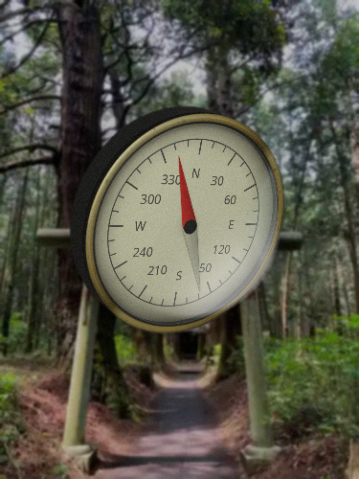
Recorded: **340** °
